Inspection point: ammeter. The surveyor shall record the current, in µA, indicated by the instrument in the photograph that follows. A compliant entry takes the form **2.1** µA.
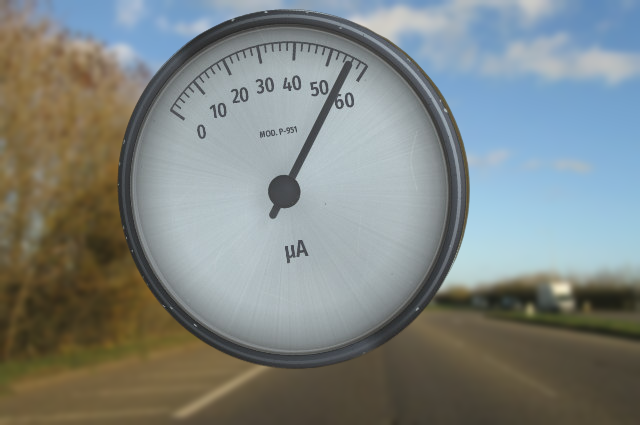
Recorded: **56** µA
